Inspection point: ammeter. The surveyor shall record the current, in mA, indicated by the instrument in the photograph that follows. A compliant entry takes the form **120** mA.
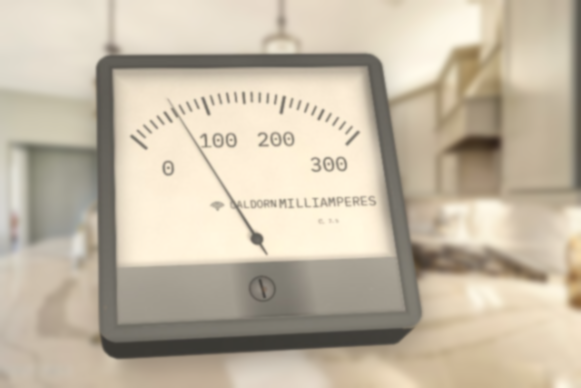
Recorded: **60** mA
